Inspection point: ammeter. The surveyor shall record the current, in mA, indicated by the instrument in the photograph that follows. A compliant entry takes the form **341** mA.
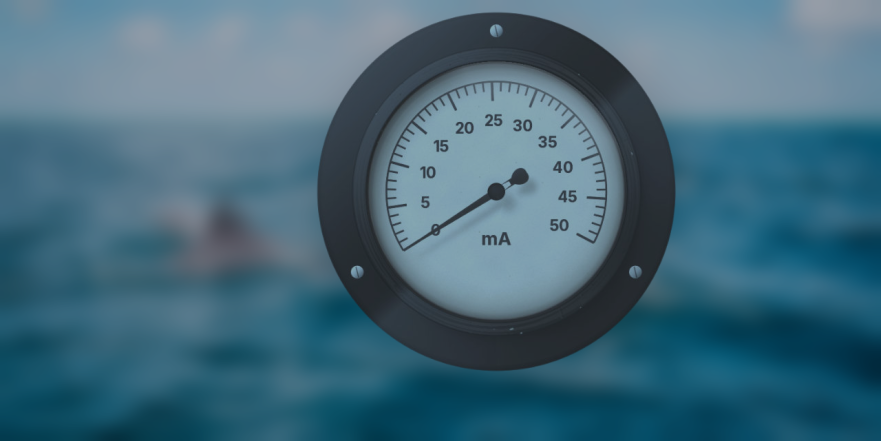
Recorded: **0** mA
